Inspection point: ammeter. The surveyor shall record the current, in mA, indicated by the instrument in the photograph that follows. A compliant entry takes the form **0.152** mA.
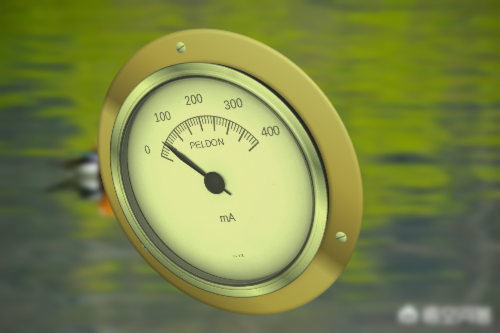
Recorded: **50** mA
